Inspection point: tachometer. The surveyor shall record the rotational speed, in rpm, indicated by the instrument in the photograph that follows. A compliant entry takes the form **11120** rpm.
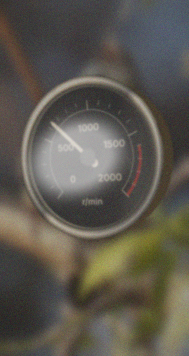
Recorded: **650** rpm
